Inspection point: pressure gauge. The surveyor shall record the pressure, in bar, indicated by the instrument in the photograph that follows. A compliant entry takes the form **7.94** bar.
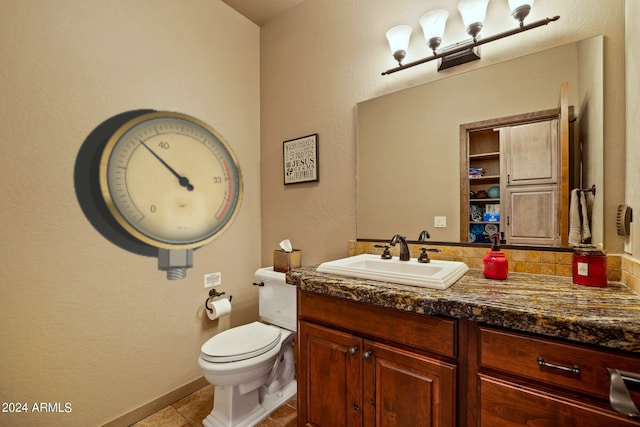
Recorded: **32** bar
